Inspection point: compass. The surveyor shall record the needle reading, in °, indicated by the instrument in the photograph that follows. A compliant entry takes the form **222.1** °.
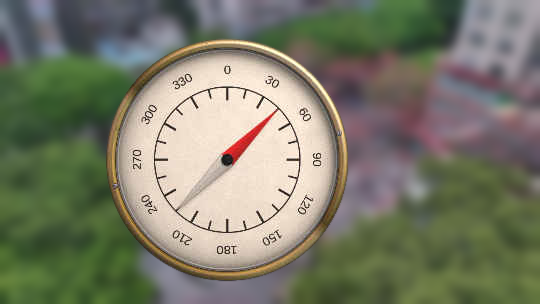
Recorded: **45** °
